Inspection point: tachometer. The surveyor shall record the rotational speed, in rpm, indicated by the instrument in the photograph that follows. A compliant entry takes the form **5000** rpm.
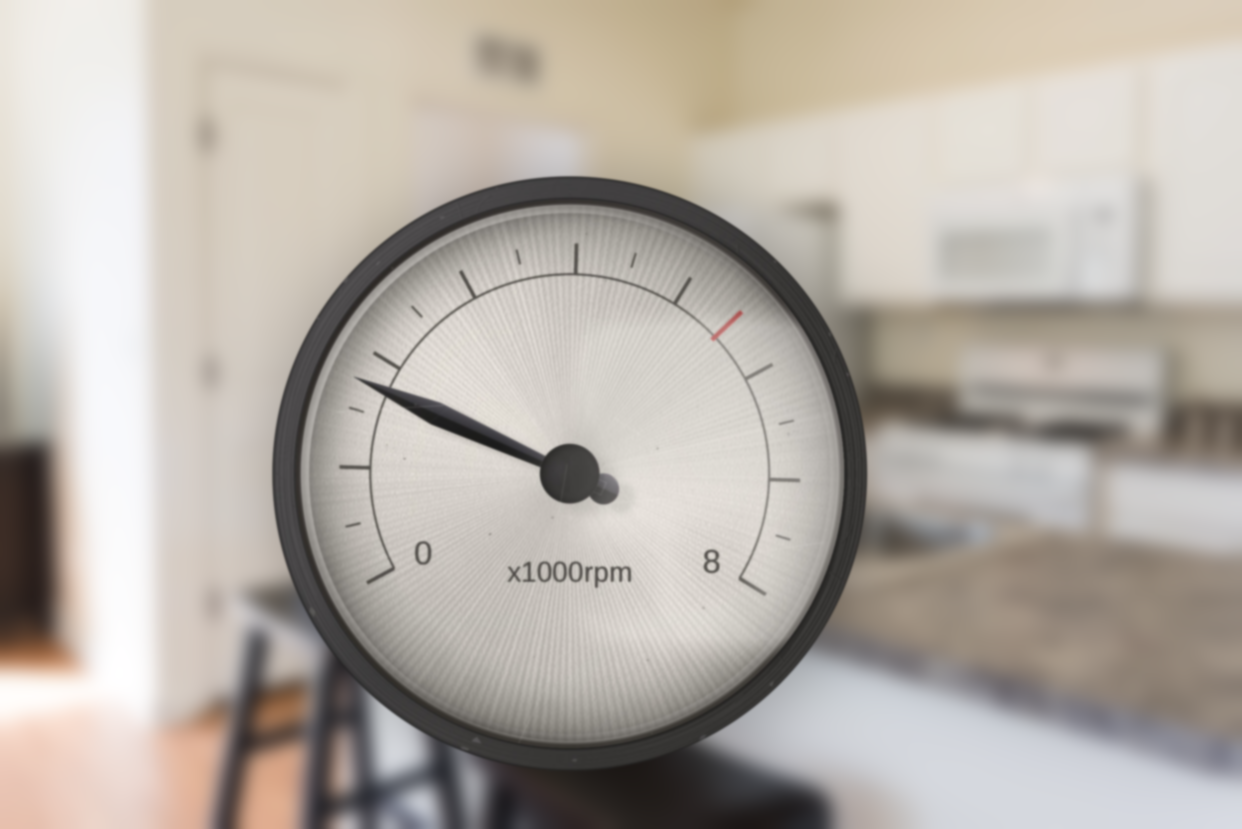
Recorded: **1750** rpm
